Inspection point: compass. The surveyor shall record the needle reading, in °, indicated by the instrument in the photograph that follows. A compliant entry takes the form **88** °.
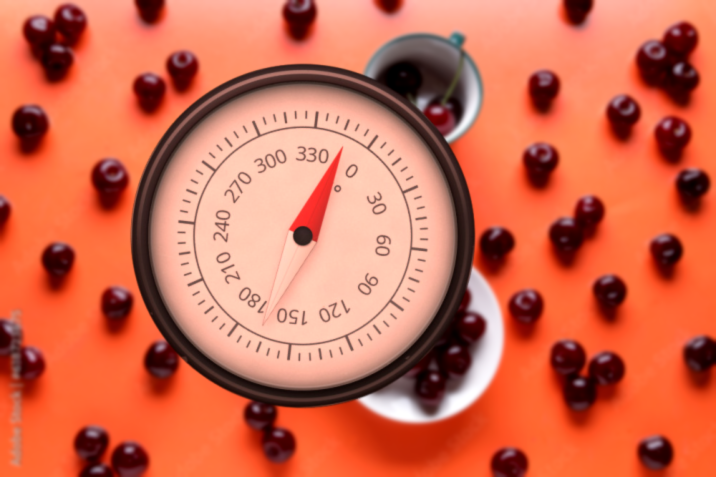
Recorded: **347.5** °
